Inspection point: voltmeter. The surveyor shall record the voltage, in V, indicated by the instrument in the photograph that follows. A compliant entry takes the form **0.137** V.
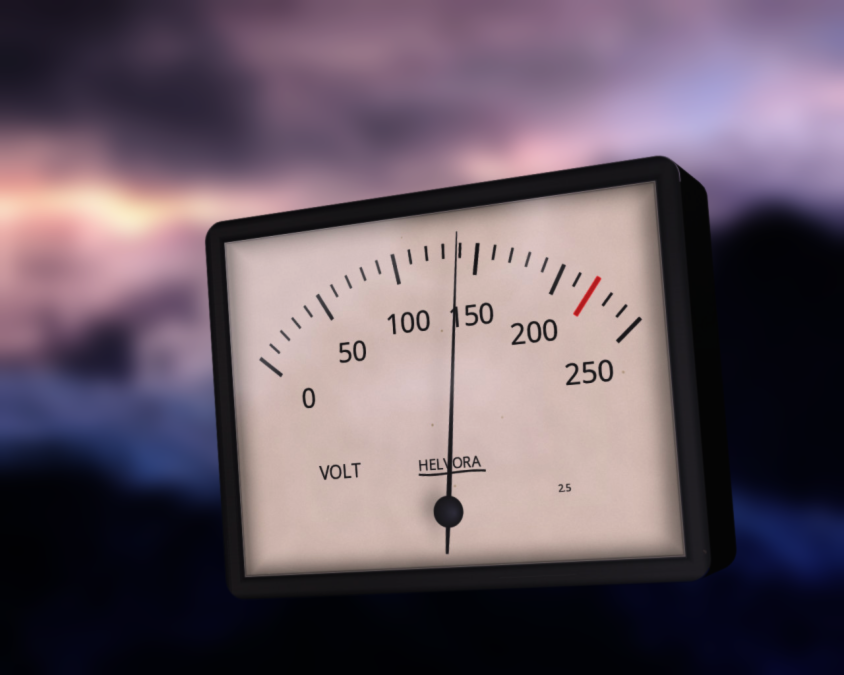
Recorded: **140** V
